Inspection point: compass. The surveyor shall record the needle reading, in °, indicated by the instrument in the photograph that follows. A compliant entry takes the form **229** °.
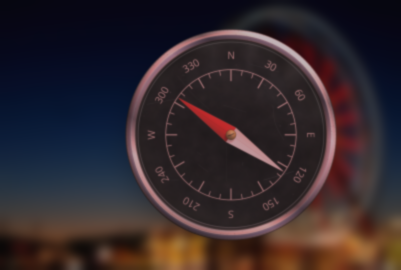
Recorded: **305** °
